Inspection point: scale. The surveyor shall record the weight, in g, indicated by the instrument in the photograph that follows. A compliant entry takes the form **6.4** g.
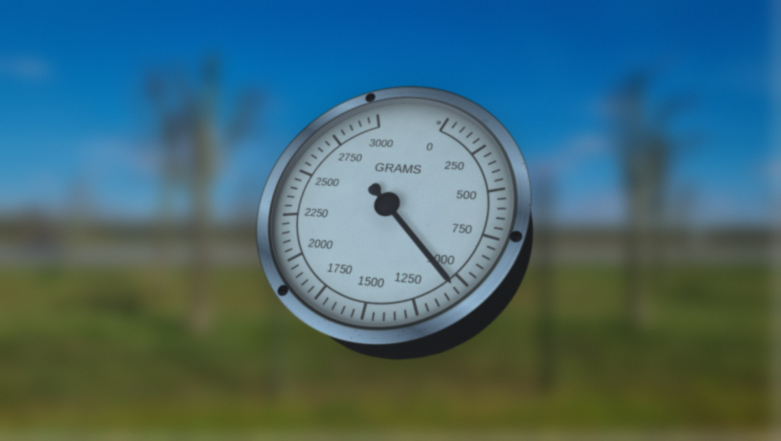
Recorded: **1050** g
